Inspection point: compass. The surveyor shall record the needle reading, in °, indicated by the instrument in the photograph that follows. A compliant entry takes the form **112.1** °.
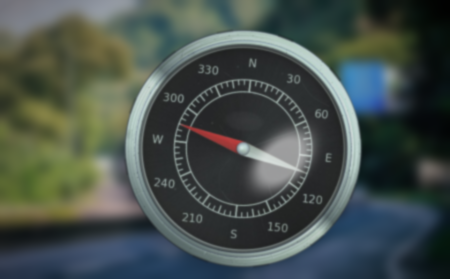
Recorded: **285** °
